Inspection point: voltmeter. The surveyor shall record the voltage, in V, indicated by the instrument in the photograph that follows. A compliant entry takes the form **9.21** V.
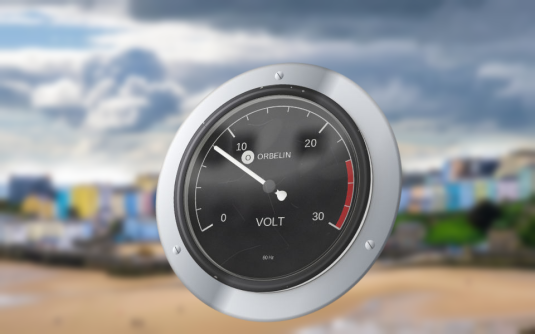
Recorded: **8** V
